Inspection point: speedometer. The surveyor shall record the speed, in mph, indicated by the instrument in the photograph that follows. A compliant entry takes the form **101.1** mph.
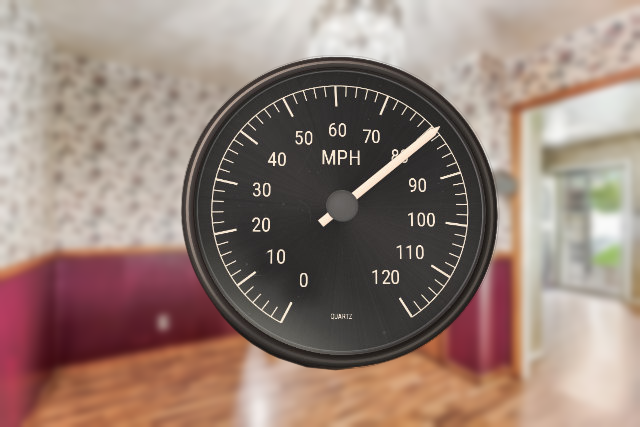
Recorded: **81** mph
